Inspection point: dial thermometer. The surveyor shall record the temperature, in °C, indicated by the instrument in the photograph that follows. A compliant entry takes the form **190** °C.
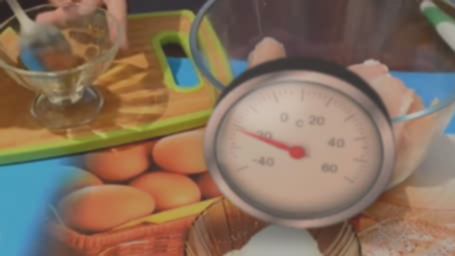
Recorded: **-20** °C
